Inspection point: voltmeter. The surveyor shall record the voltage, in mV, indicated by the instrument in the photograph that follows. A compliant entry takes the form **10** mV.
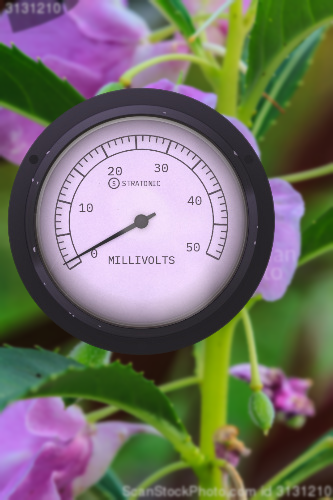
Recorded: **1** mV
